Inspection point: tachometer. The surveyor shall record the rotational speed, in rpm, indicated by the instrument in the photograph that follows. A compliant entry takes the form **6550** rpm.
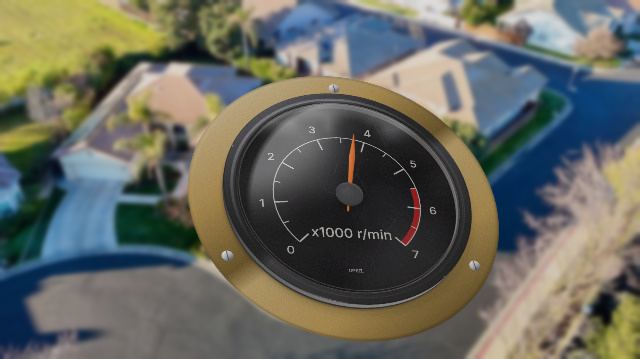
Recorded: **3750** rpm
